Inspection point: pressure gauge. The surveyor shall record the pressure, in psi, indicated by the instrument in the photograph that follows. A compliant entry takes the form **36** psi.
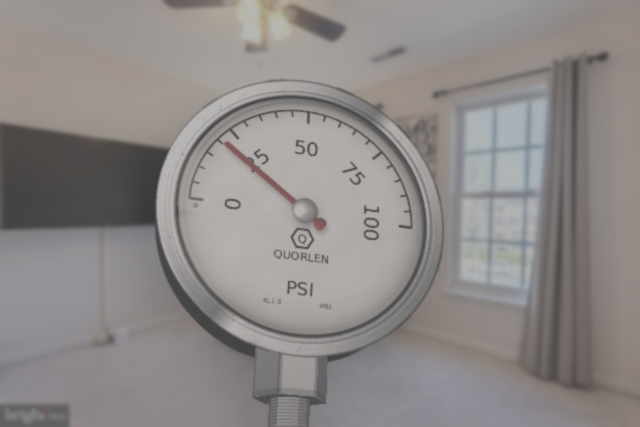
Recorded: **20** psi
